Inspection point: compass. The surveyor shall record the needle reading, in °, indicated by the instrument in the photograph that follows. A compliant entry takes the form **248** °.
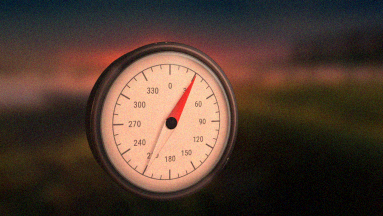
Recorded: **30** °
